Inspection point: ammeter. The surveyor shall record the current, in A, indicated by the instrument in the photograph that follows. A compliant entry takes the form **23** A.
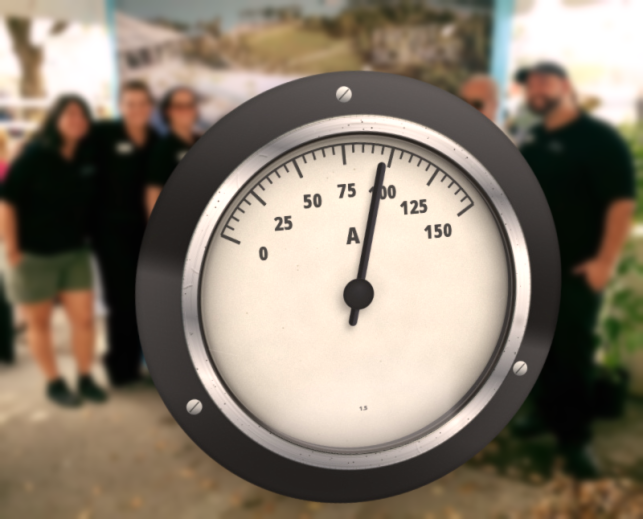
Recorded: **95** A
